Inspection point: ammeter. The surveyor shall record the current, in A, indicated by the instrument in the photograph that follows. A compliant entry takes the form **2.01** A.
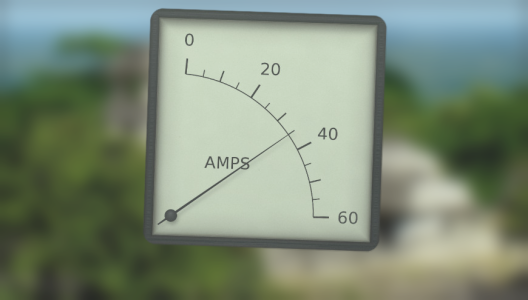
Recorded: **35** A
